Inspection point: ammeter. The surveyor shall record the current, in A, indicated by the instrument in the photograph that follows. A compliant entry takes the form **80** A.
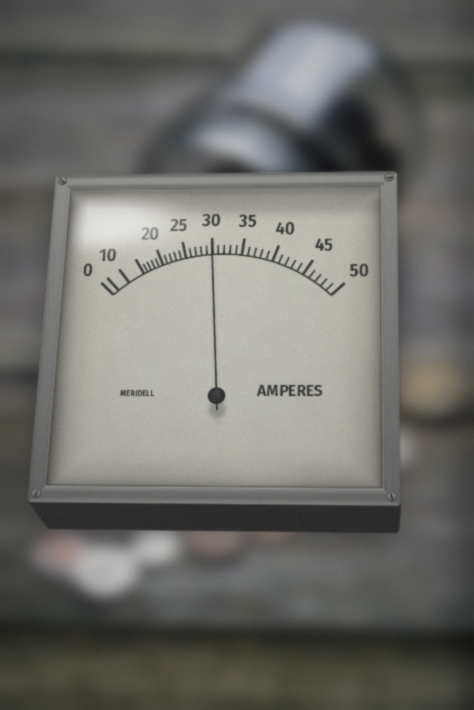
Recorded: **30** A
